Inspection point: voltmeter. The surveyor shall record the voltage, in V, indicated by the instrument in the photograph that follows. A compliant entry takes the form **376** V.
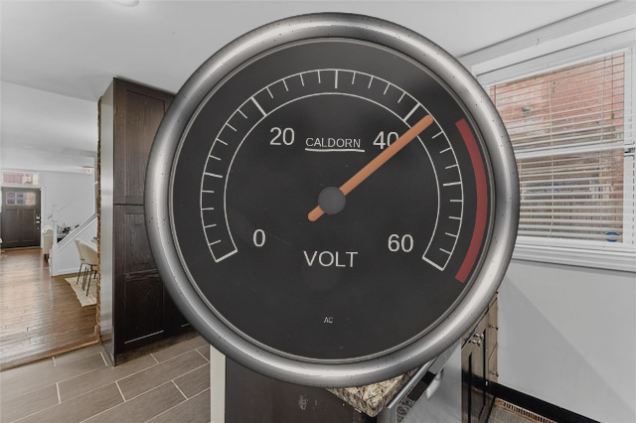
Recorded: **42** V
